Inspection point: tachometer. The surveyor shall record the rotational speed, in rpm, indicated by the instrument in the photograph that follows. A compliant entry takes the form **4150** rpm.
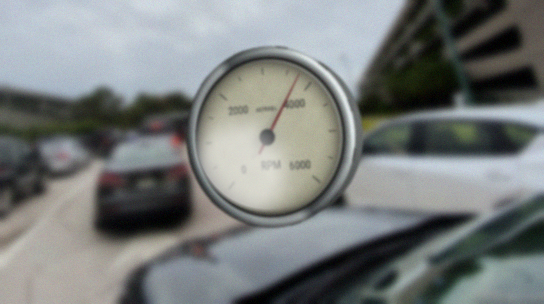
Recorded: **3750** rpm
